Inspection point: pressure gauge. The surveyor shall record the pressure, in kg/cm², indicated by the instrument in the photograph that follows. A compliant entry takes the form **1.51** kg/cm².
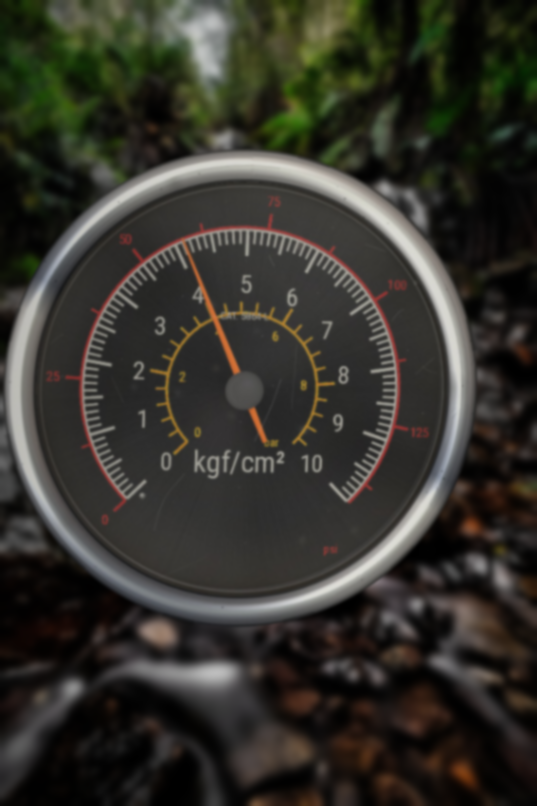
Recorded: **4.1** kg/cm²
